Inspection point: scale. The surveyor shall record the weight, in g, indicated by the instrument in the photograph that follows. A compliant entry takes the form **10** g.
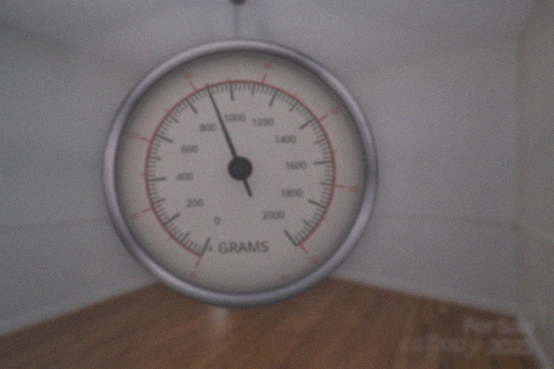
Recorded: **900** g
